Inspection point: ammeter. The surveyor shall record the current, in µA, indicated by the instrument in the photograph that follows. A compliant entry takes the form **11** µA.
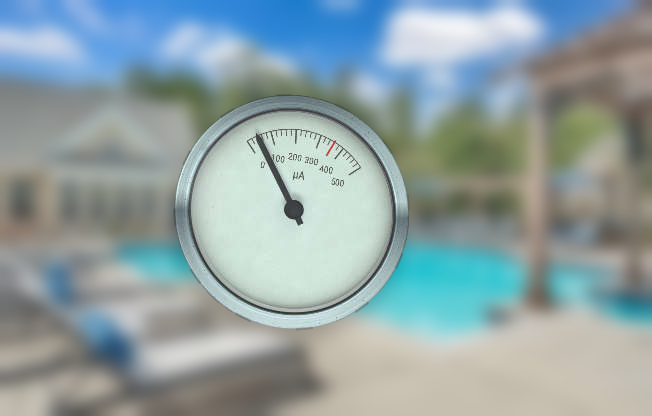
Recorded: **40** µA
